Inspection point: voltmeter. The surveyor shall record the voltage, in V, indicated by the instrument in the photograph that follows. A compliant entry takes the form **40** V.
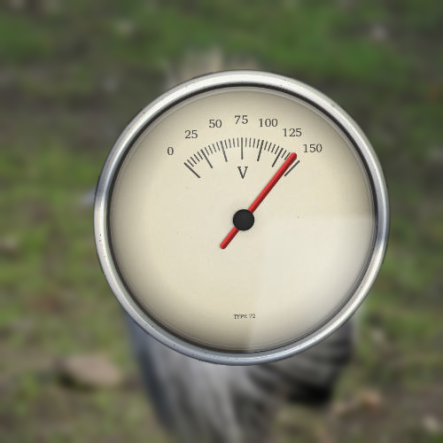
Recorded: **140** V
